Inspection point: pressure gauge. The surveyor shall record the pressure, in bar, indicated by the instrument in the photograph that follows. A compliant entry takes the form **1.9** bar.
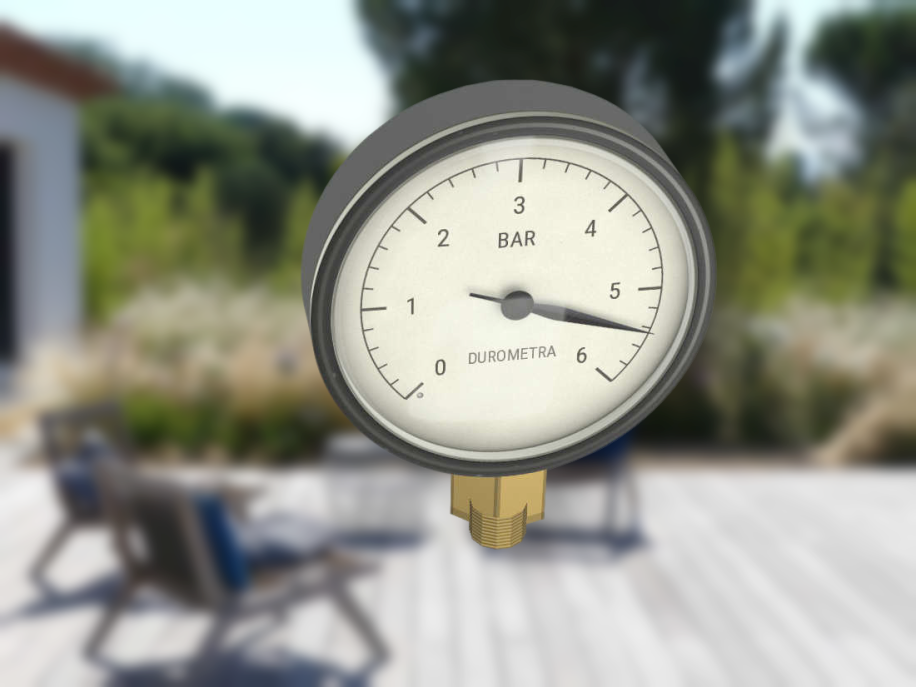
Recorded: **5.4** bar
